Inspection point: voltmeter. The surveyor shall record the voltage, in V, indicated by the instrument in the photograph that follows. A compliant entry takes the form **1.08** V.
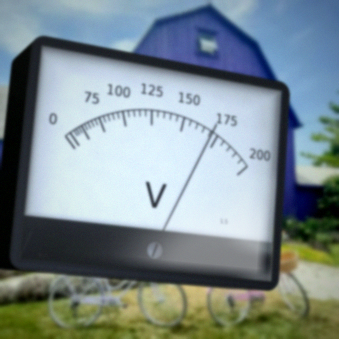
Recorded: **170** V
